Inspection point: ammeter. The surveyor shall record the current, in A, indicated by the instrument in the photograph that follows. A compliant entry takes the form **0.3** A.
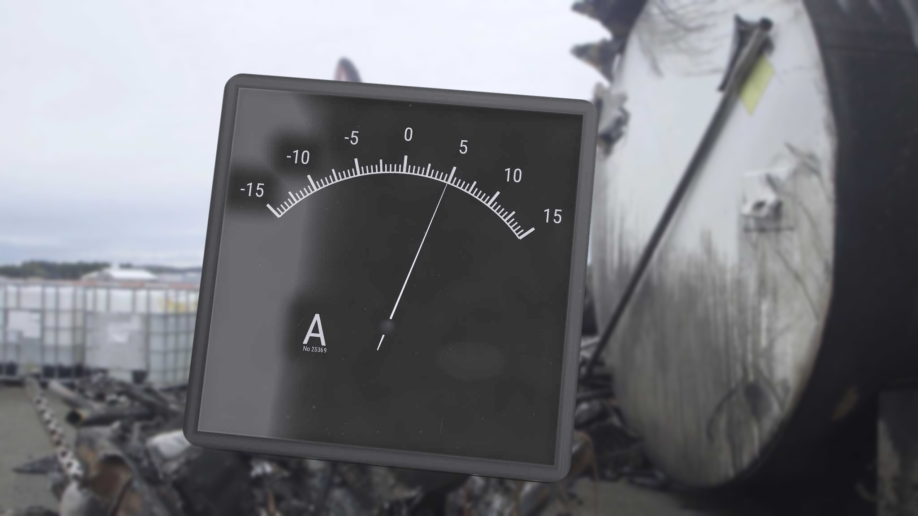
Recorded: **5** A
